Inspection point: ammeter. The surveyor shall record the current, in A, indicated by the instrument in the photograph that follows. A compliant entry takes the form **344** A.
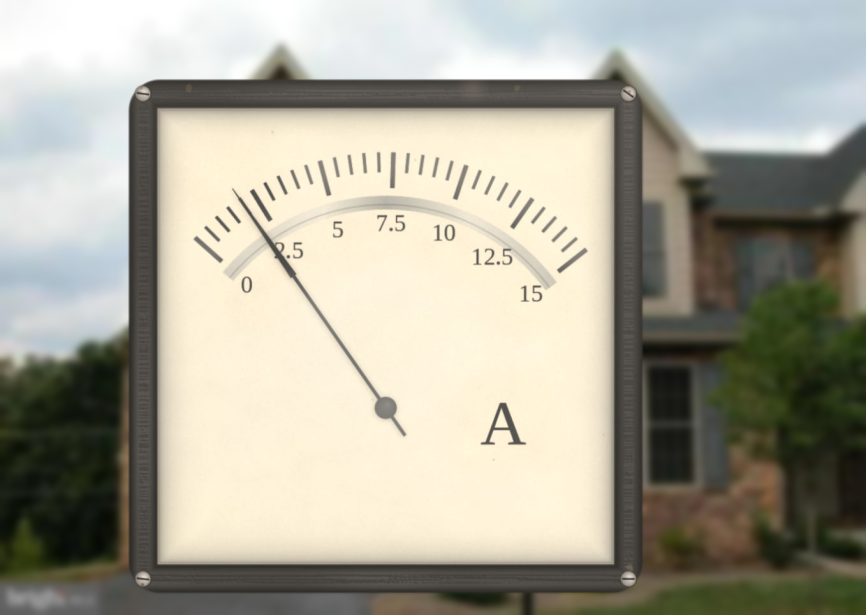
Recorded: **2** A
